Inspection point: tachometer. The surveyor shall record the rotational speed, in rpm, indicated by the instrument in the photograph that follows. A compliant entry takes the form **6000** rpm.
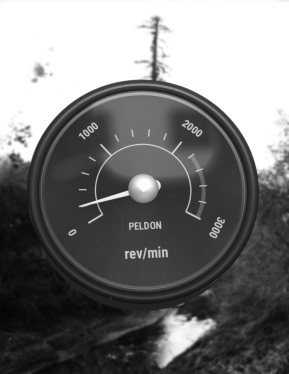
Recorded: **200** rpm
